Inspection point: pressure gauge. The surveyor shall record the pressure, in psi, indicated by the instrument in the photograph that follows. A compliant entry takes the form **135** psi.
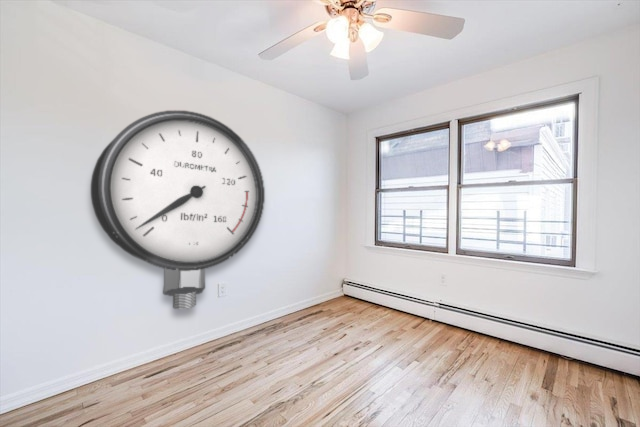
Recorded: **5** psi
